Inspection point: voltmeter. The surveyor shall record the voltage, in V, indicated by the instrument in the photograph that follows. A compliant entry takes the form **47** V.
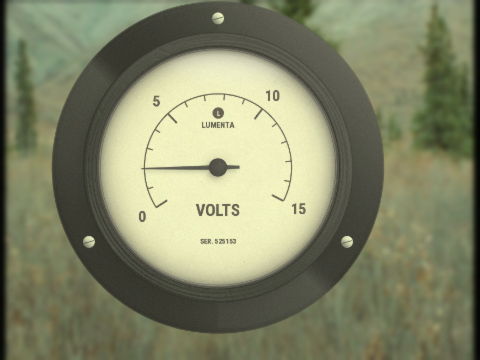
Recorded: **2** V
